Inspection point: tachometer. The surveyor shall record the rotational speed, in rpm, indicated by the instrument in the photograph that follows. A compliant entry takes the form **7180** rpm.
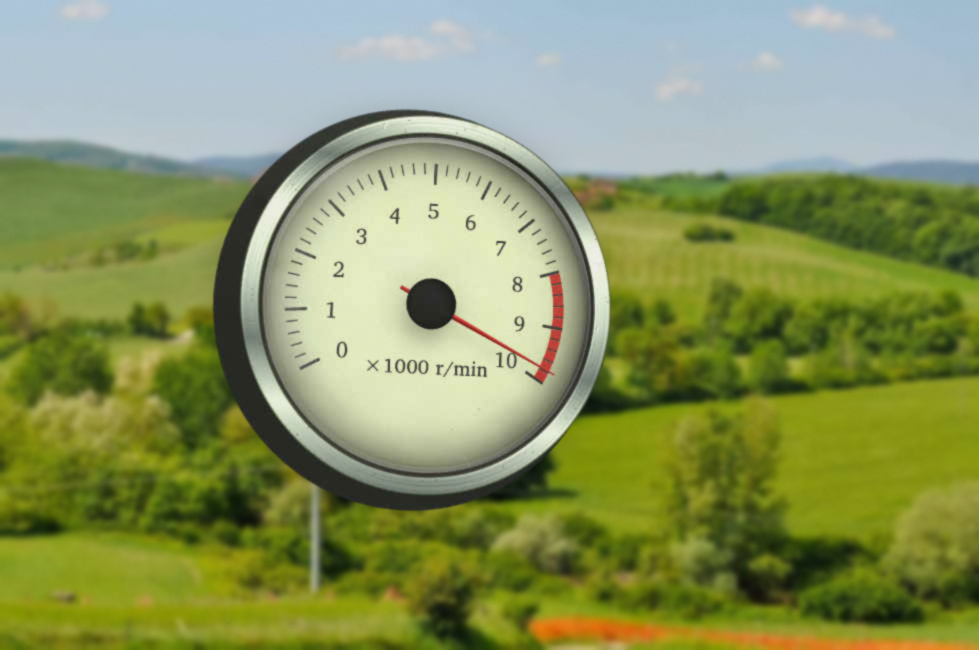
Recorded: **9800** rpm
